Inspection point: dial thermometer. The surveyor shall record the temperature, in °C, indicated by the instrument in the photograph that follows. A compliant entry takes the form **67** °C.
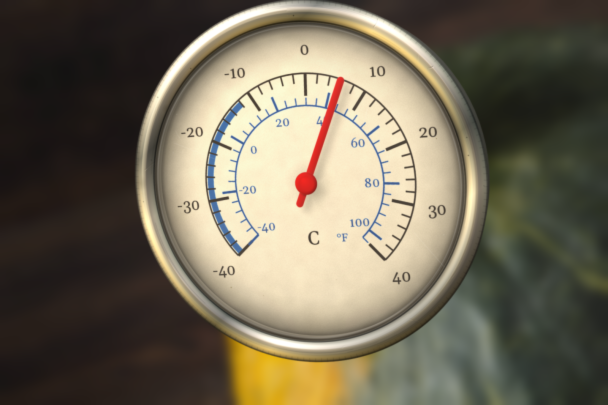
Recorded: **6** °C
